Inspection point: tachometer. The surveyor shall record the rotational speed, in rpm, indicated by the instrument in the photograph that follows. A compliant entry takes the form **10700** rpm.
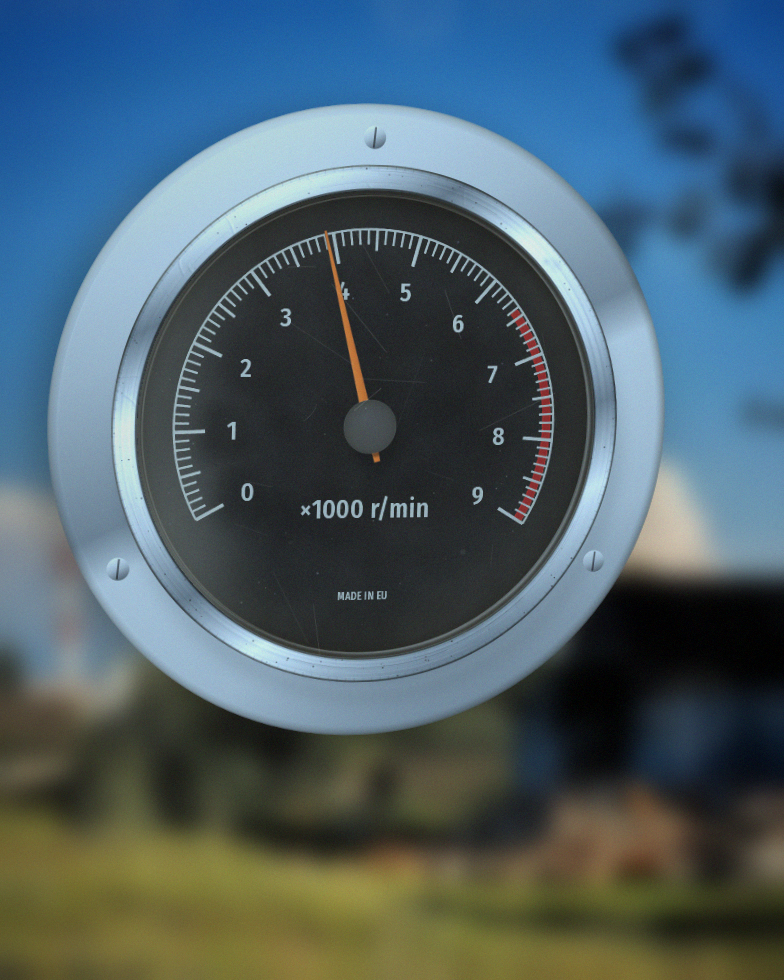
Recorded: **3900** rpm
